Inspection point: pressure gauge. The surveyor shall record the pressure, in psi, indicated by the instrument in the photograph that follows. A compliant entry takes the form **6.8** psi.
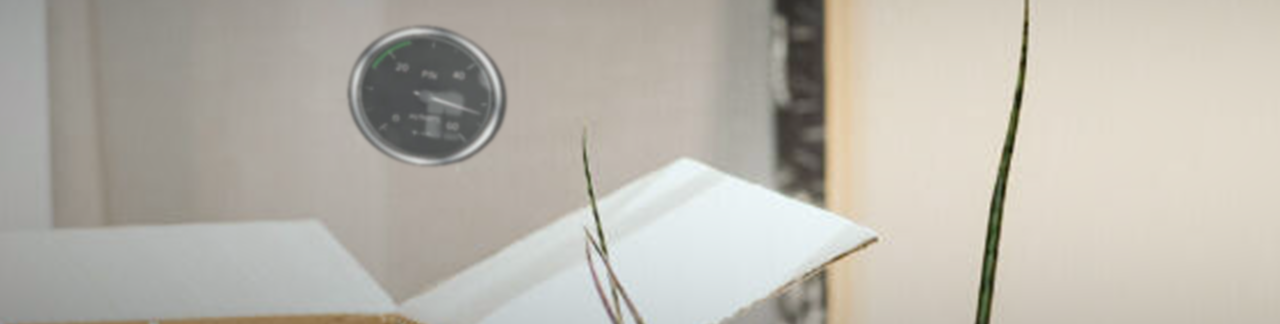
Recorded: **52.5** psi
